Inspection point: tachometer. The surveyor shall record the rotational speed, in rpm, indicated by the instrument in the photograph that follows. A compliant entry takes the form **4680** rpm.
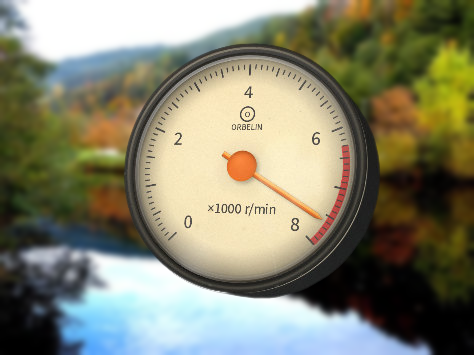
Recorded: **7600** rpm
